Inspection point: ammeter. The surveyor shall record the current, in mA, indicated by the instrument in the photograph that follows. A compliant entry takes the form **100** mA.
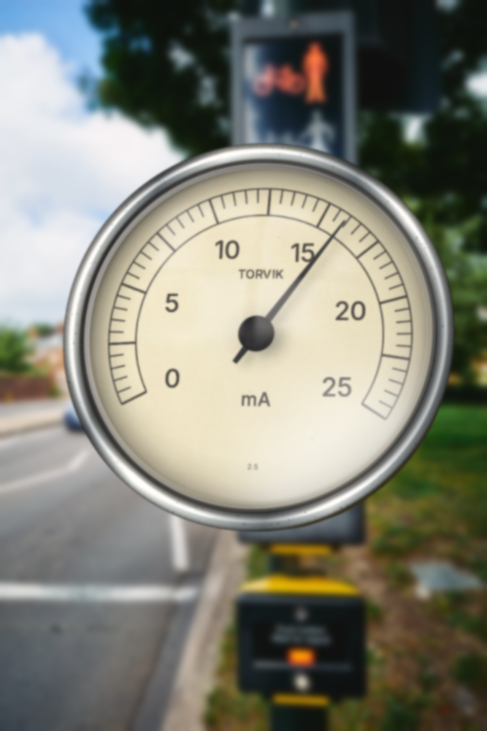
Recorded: **16** mA
